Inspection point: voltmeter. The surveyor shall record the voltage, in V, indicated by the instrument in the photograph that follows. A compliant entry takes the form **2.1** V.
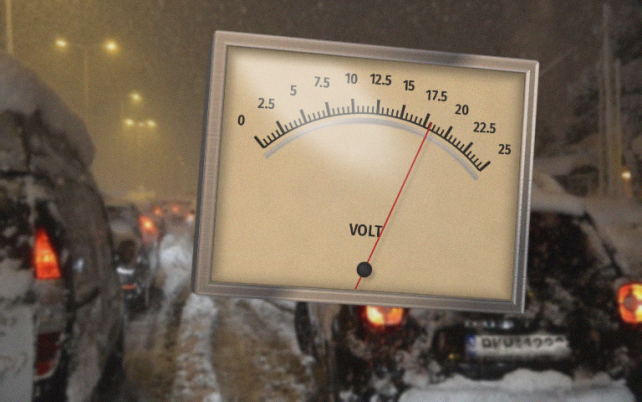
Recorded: **18** V
